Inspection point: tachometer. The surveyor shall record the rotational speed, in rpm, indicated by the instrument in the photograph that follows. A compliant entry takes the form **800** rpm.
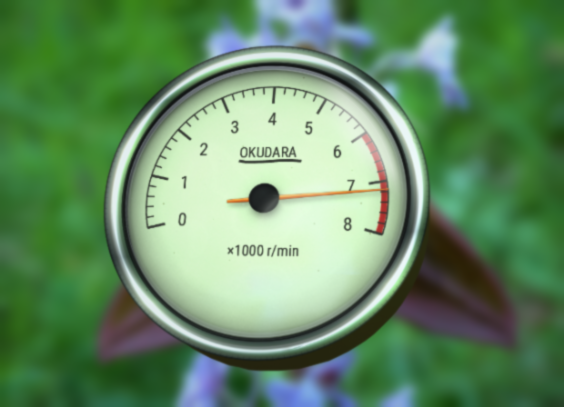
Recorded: **7200** rpm
